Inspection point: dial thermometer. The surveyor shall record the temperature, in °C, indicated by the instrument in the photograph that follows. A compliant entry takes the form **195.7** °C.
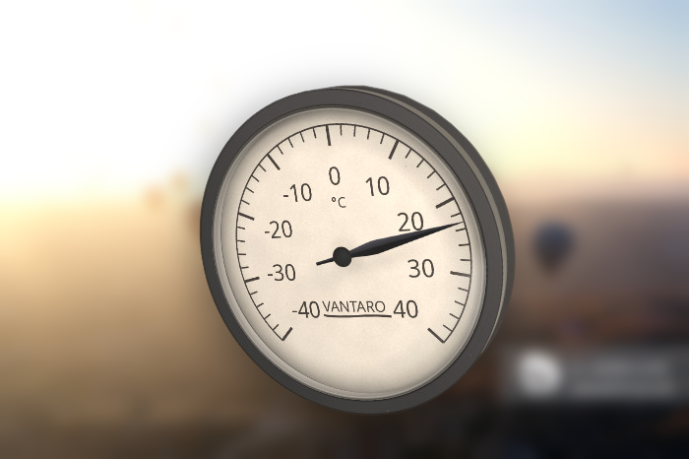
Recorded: **23** °C
